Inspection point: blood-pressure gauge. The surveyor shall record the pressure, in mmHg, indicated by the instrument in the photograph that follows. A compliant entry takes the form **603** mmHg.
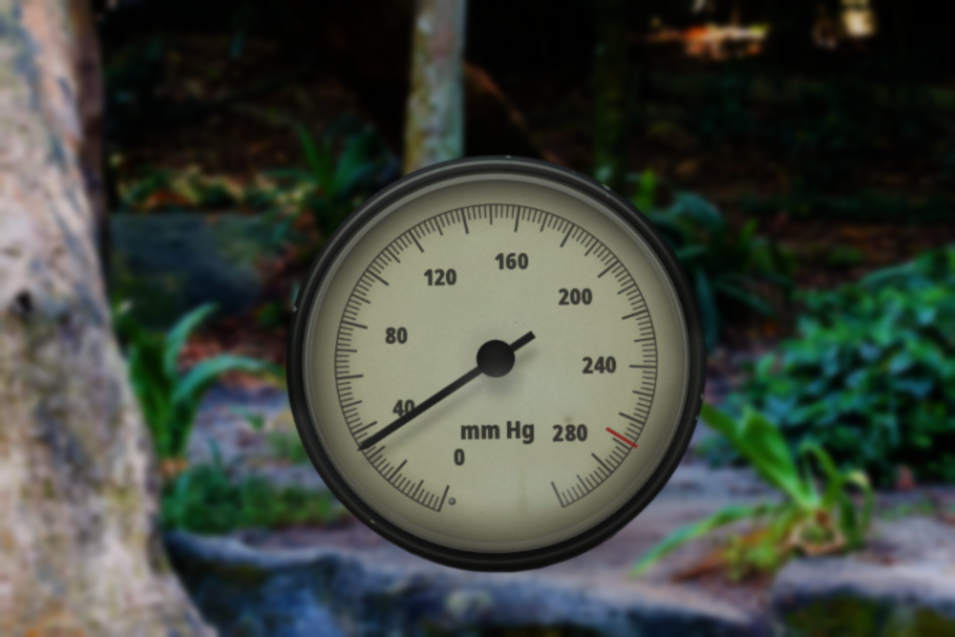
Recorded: **34** mmHg
